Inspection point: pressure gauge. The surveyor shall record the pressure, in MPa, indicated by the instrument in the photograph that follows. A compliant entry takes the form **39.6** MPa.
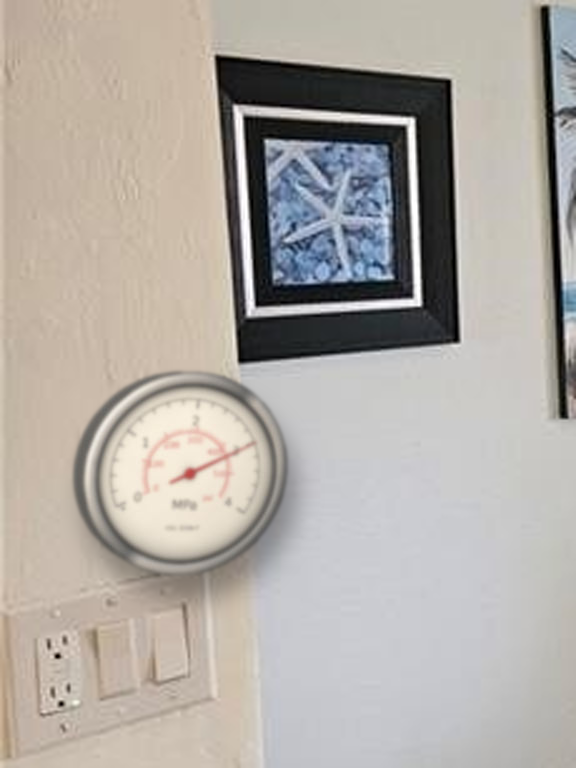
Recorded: **3** MPa
